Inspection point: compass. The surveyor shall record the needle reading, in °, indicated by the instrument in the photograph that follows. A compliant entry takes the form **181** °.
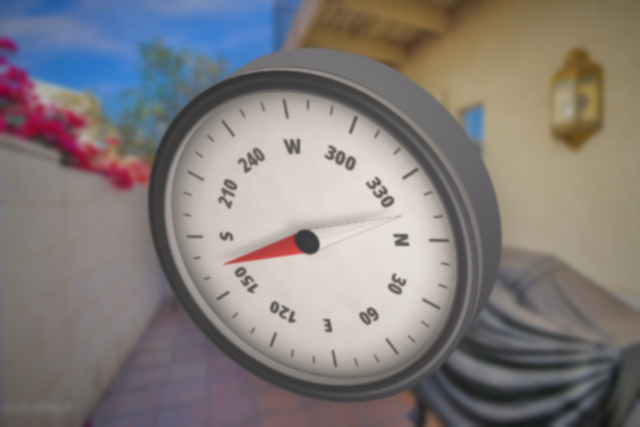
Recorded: **165** °
